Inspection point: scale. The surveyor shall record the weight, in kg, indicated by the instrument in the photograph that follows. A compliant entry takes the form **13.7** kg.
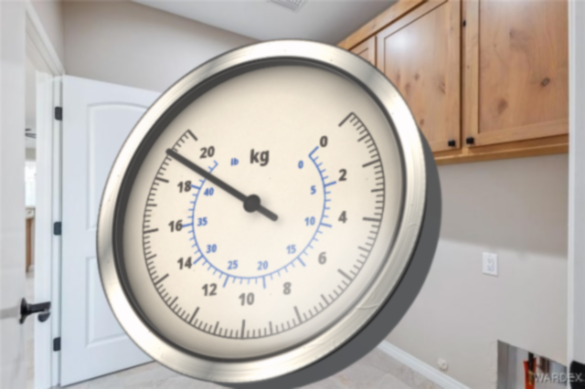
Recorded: **19** kg
